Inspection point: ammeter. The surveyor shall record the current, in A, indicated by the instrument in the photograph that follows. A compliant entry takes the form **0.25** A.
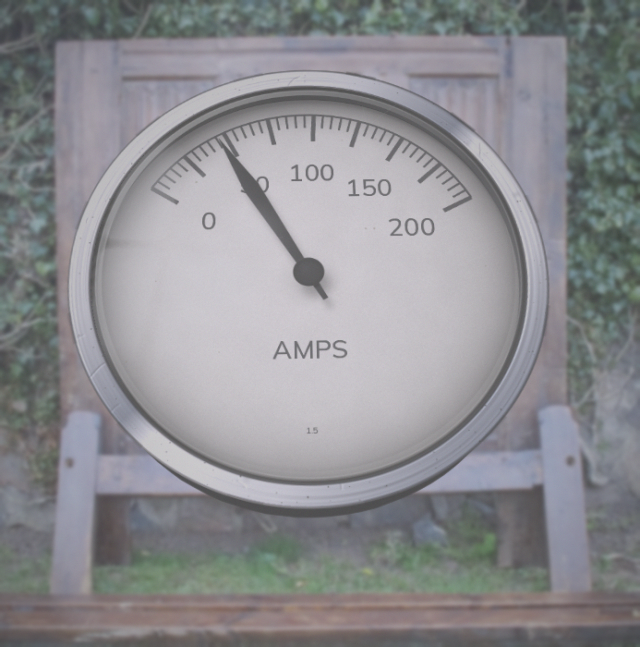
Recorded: **45** A
